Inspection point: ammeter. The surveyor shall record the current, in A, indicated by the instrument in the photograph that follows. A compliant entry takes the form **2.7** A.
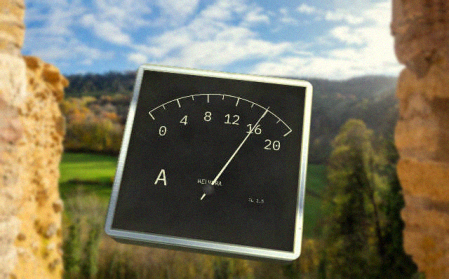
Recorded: **16** A
